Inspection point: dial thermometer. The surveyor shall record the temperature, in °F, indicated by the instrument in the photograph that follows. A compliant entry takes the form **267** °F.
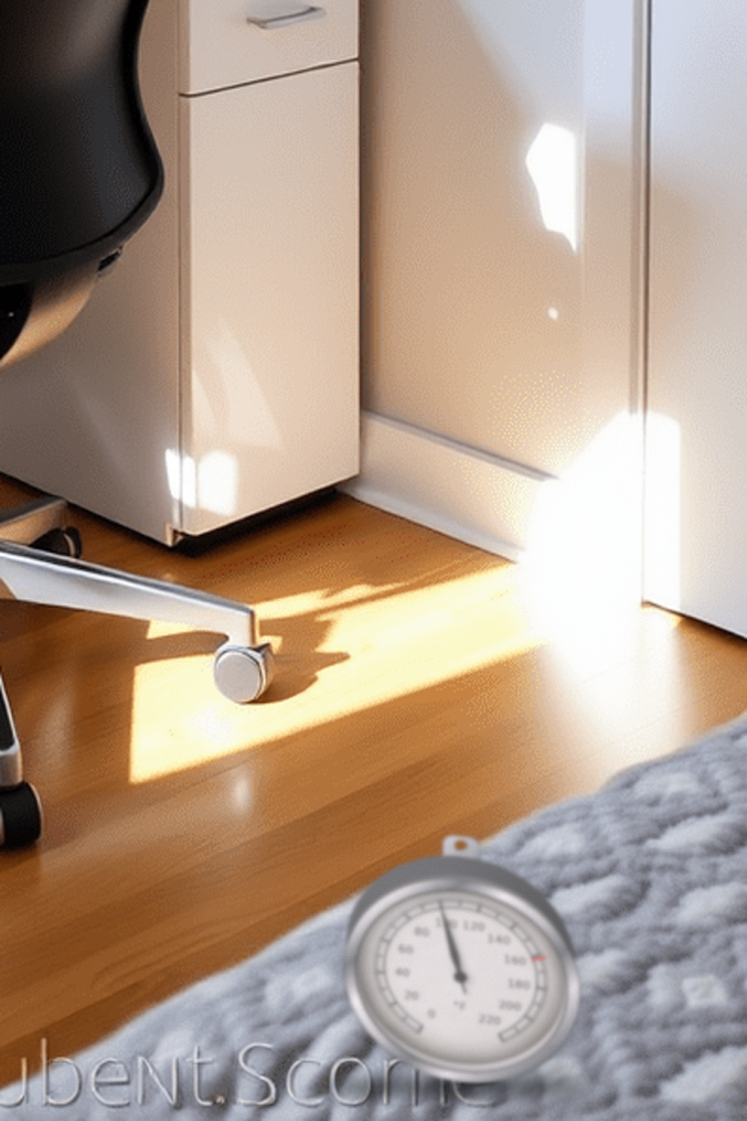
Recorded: **100** °F
